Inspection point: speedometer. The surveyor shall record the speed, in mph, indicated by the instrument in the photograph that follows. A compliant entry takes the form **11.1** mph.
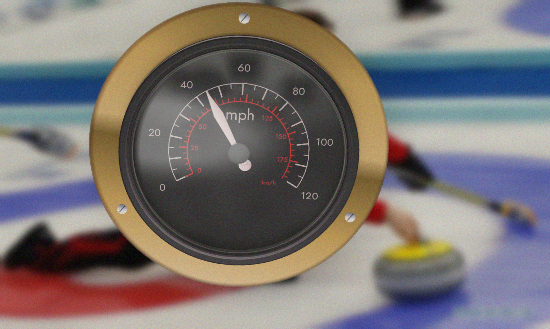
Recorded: **45** mph
